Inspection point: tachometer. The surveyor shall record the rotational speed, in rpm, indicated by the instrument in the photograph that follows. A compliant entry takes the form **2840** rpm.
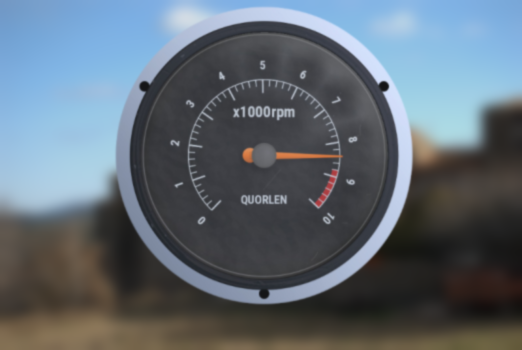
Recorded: **8400** rpm
